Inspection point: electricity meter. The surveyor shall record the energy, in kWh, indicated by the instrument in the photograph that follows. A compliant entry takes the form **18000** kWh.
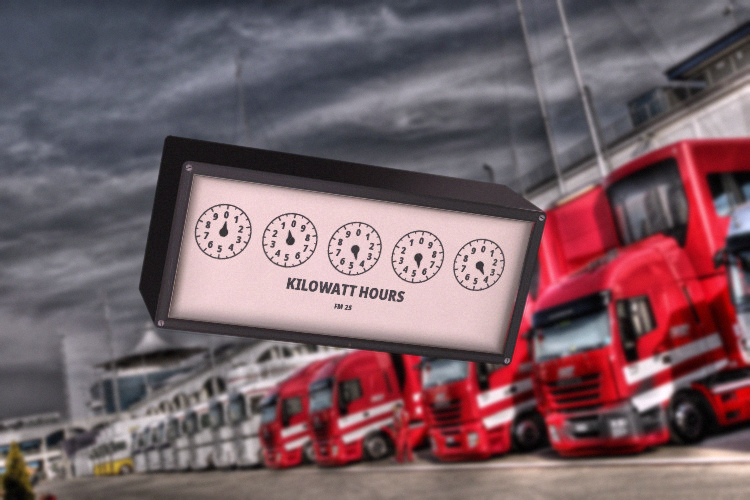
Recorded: **454** kWh
